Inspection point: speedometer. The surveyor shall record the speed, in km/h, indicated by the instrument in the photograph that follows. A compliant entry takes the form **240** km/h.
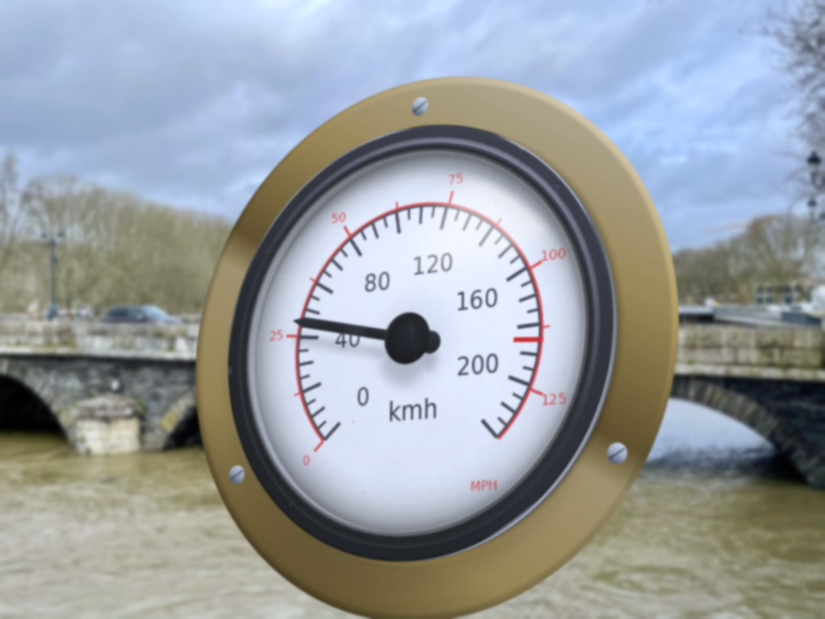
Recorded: **45** km/h
